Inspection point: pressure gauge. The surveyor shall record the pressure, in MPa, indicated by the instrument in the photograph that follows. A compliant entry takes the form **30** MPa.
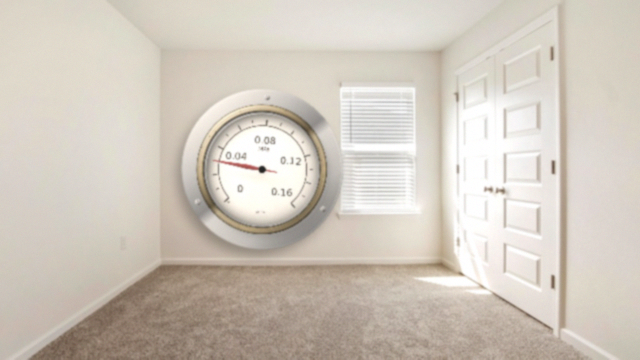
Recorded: **0.03** MPa
